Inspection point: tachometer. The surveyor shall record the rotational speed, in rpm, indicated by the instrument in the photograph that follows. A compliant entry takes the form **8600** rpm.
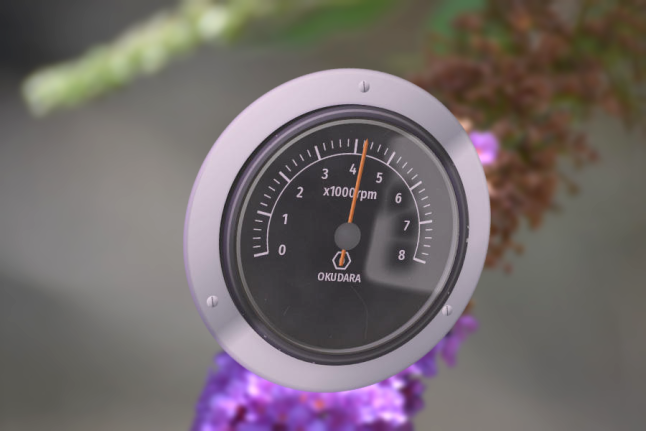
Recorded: **4200** rpm
